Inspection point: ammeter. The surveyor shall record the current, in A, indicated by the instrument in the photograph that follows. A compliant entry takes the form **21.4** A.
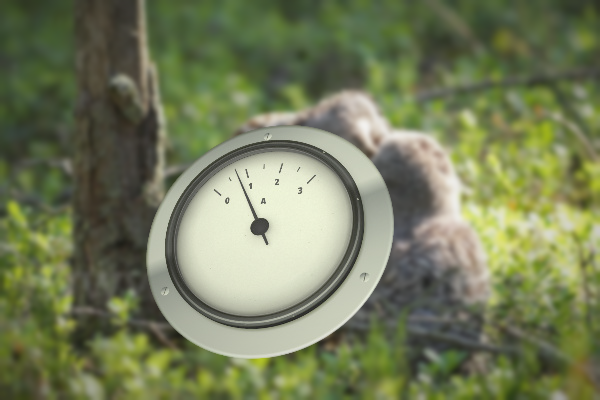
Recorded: **0.75** A
